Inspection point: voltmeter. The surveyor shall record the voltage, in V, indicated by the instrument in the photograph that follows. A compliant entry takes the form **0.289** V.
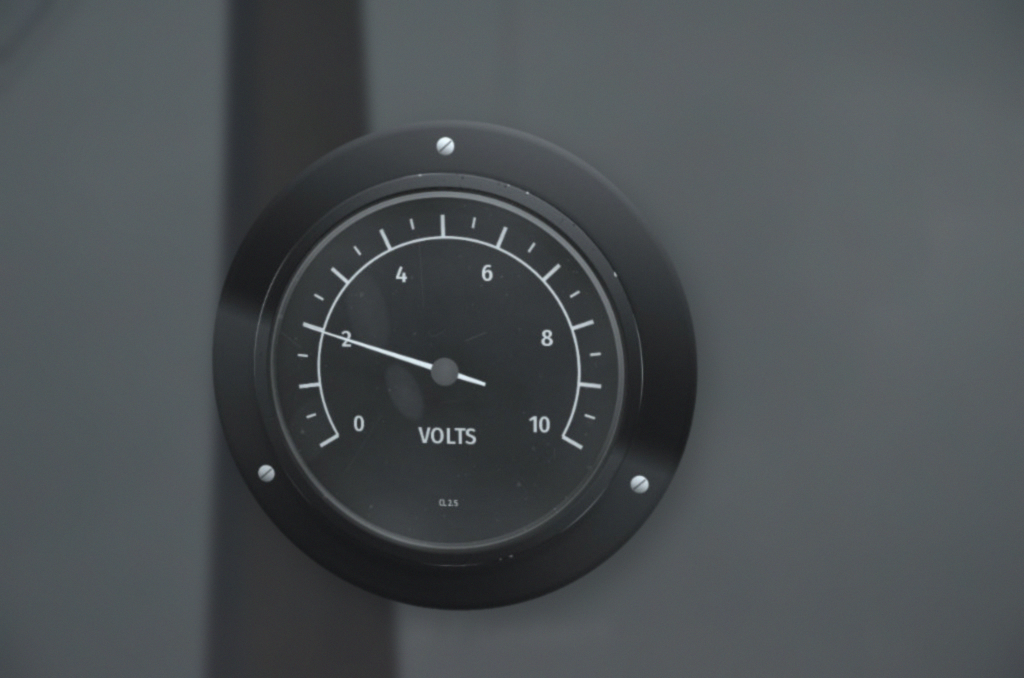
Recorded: **2** V
